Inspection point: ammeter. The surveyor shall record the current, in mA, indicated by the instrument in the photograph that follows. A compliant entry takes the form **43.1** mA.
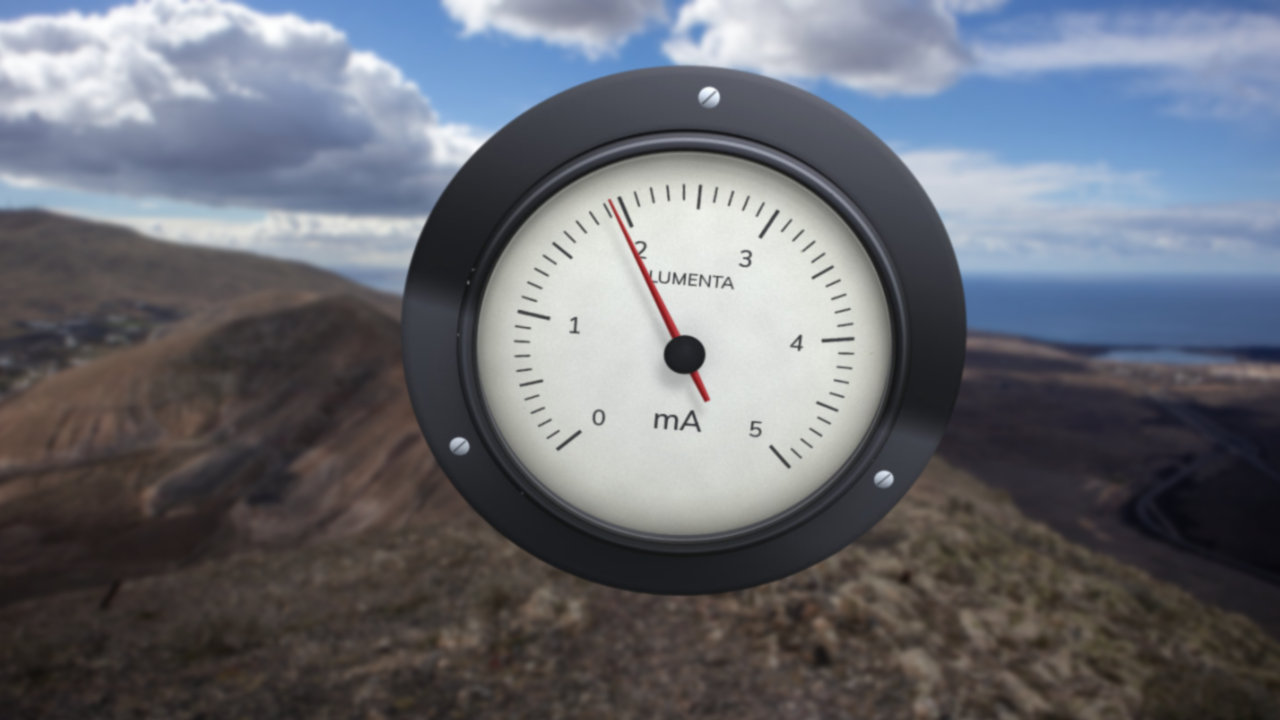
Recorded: **1.95** mA
